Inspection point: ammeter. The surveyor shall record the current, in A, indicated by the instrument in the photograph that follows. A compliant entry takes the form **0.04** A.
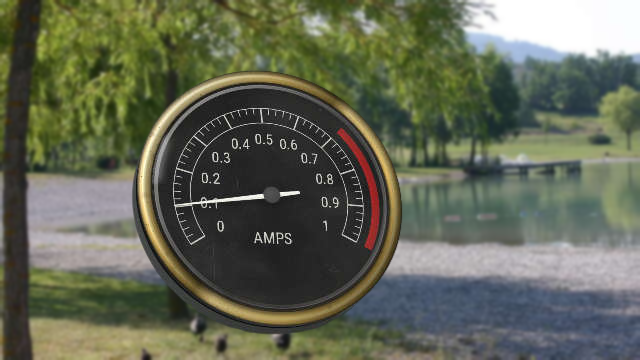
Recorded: **0.1** A
